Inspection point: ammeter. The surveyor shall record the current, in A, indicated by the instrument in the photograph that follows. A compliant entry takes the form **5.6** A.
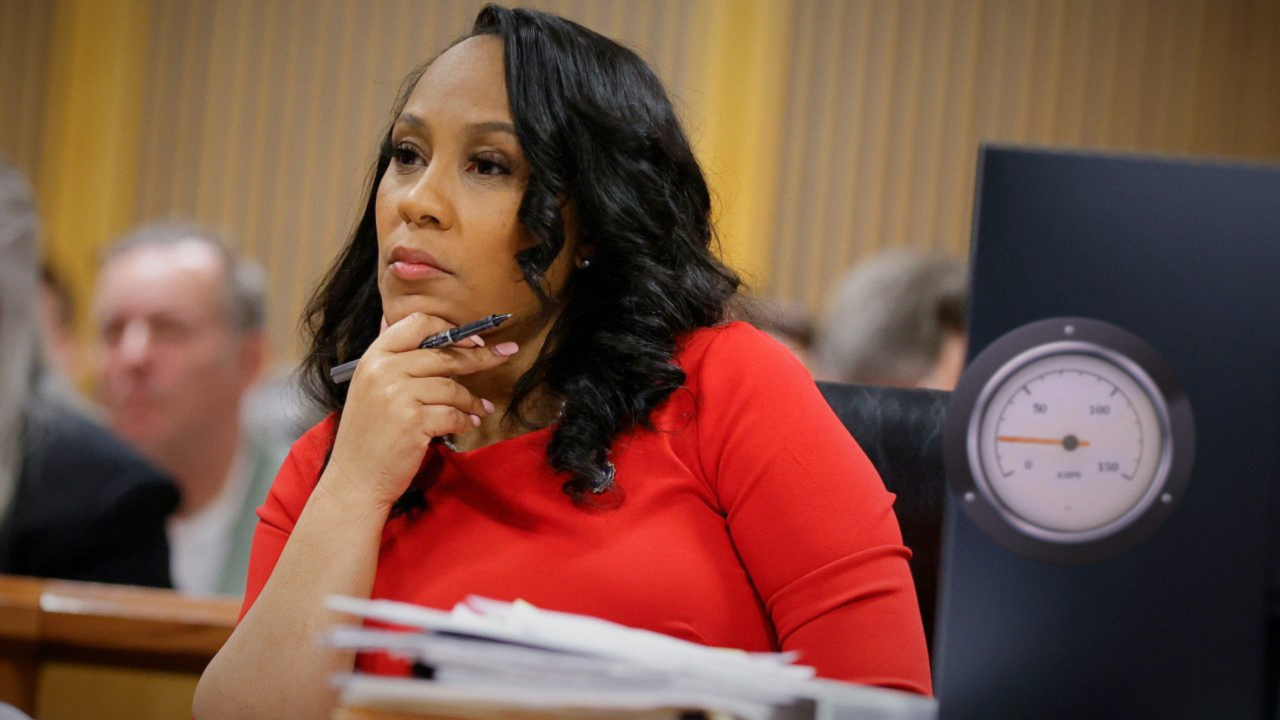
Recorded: **20** A
